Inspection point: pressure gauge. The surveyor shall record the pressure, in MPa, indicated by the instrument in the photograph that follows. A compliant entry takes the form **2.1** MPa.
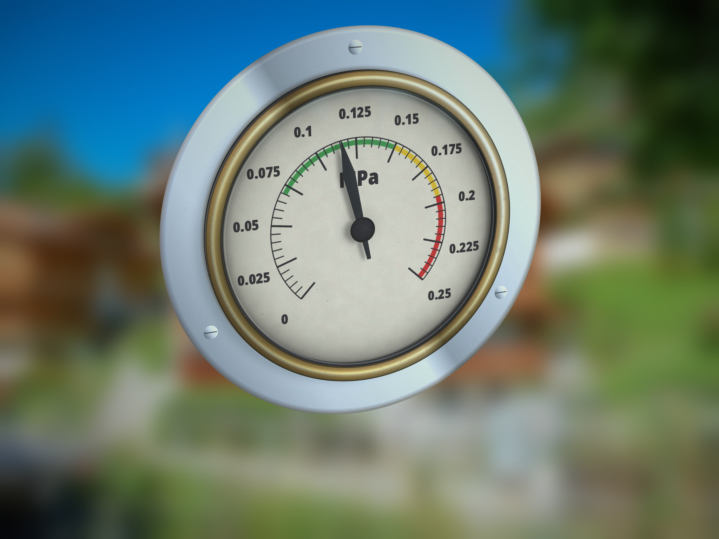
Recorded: **0.115** MPa
